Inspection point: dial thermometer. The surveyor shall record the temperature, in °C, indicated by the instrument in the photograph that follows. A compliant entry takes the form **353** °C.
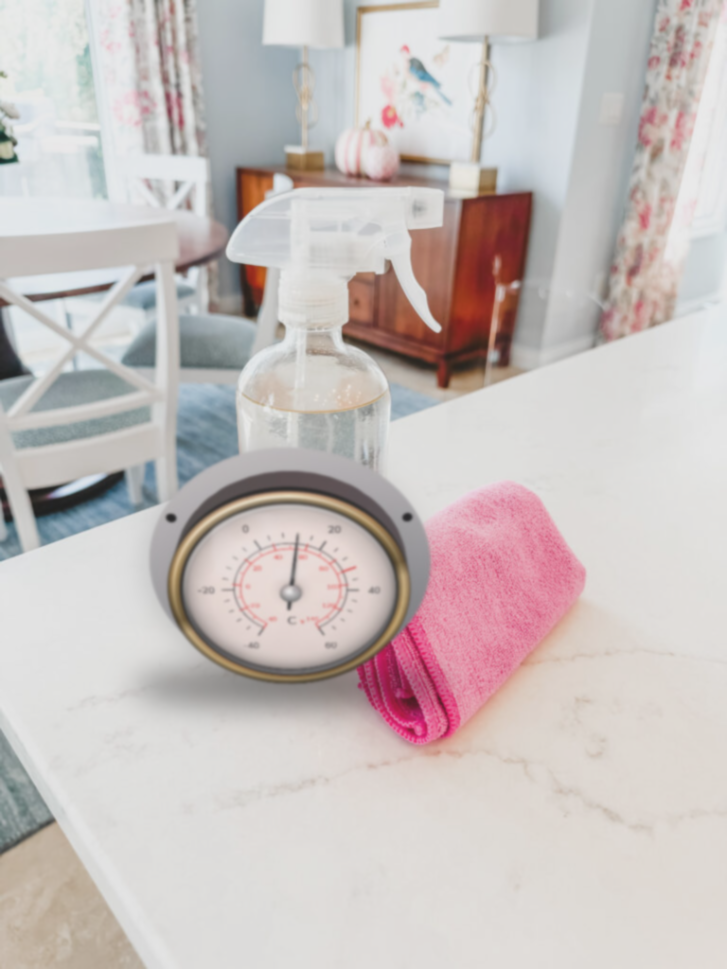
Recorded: **12** °C
